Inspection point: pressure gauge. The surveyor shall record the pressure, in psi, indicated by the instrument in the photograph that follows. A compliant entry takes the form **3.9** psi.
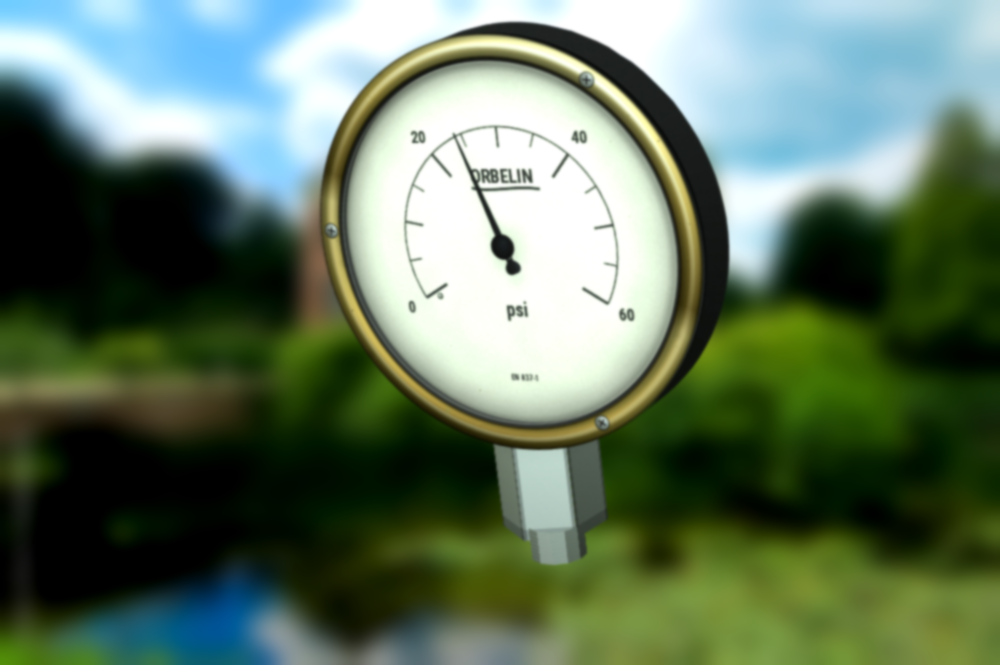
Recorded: **25** psi
